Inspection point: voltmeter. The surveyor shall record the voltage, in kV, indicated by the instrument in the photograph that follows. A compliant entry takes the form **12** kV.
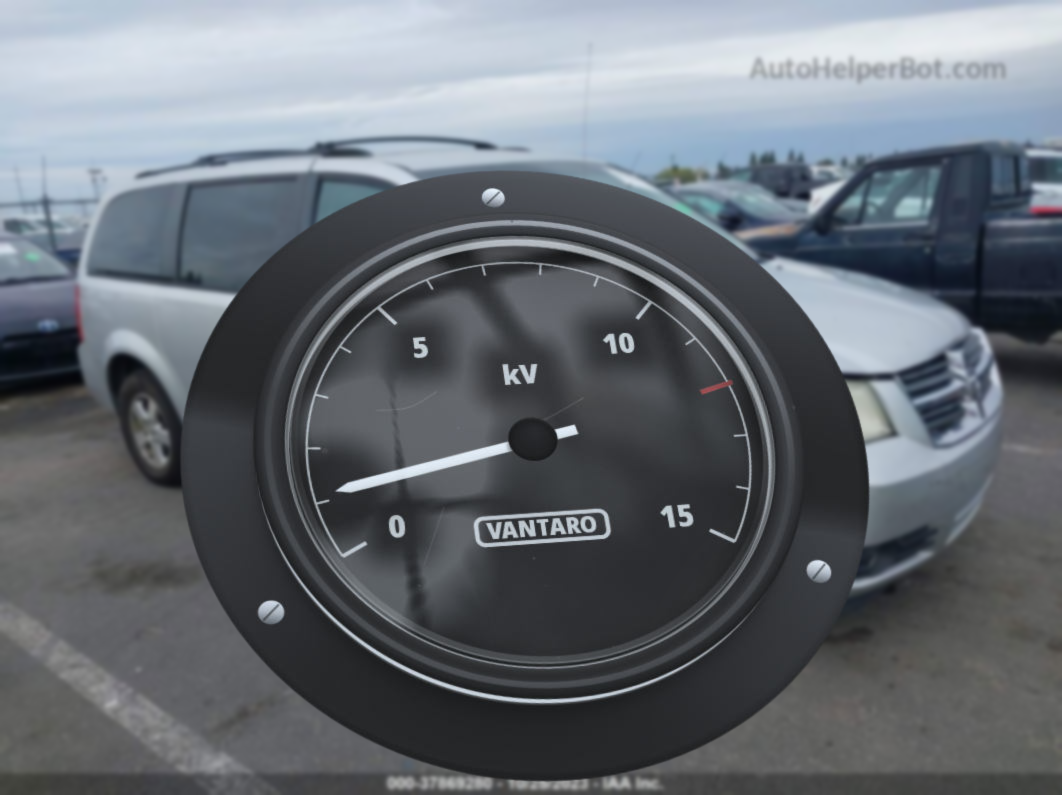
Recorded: **1** kV
